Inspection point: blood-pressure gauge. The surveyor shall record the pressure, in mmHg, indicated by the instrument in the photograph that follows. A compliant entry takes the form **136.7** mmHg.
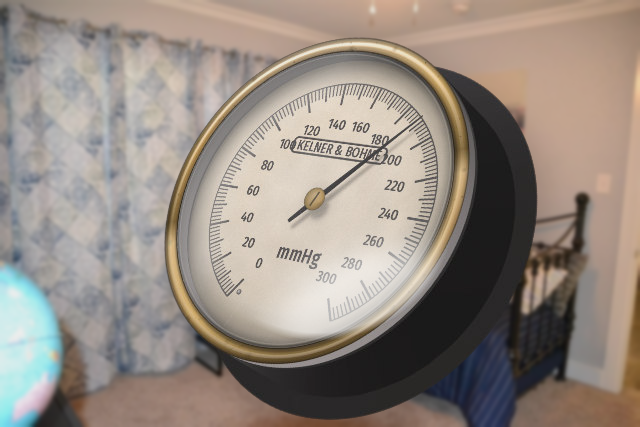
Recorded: **190** mmHg
